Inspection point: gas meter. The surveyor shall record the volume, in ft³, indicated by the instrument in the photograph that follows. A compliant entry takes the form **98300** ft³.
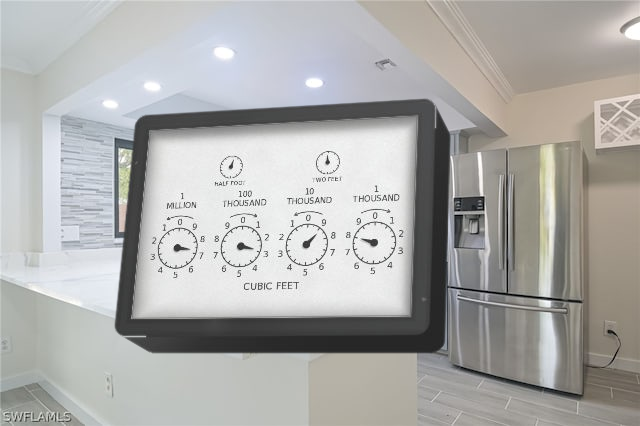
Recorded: **728800** ft³
